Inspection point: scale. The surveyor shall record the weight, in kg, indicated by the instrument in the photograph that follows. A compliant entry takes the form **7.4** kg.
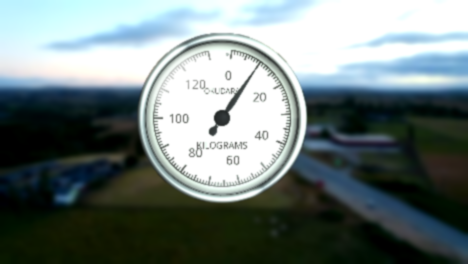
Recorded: **10** kg
